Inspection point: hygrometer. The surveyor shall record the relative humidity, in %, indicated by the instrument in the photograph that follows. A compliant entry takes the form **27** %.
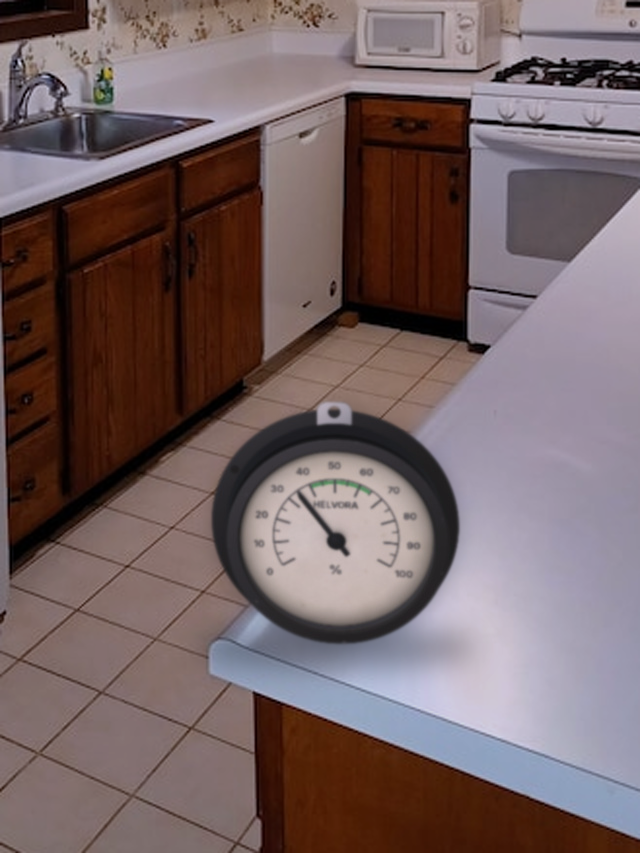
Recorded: **35** %
